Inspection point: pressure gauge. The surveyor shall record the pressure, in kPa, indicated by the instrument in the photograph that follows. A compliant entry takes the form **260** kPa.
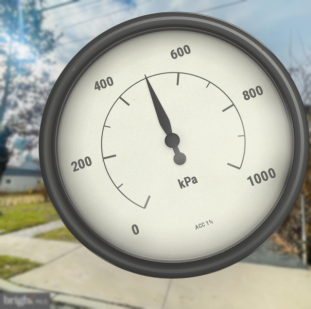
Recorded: **500** kPa
